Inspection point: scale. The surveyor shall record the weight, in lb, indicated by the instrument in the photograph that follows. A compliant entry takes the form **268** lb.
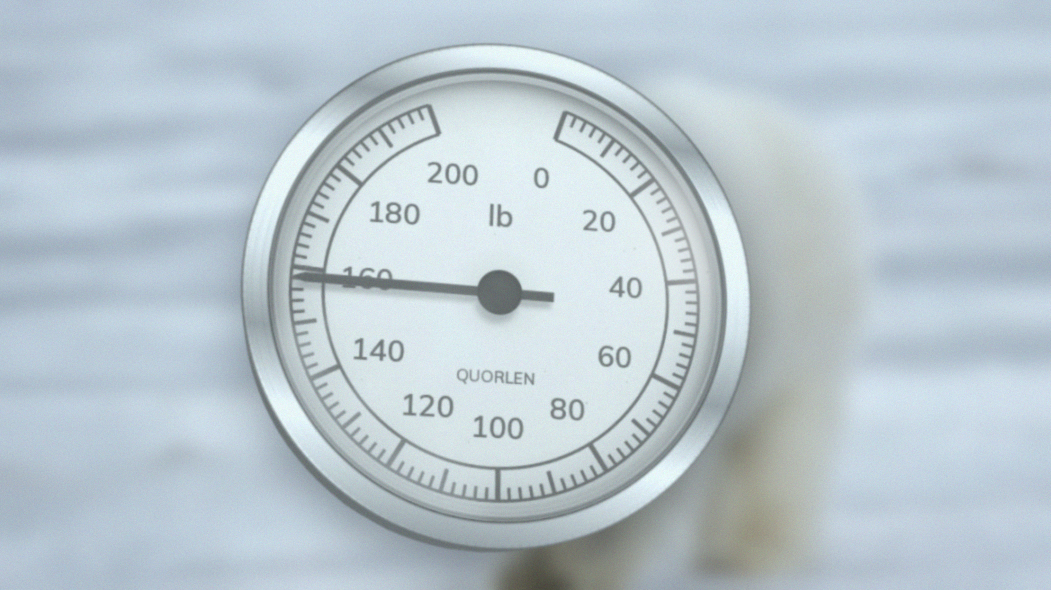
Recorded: **158** lb
